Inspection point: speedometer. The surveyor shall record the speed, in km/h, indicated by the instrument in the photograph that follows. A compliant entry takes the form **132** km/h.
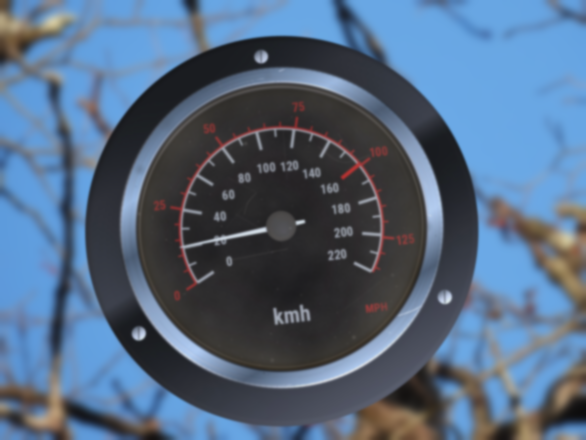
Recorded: **20** km/h
